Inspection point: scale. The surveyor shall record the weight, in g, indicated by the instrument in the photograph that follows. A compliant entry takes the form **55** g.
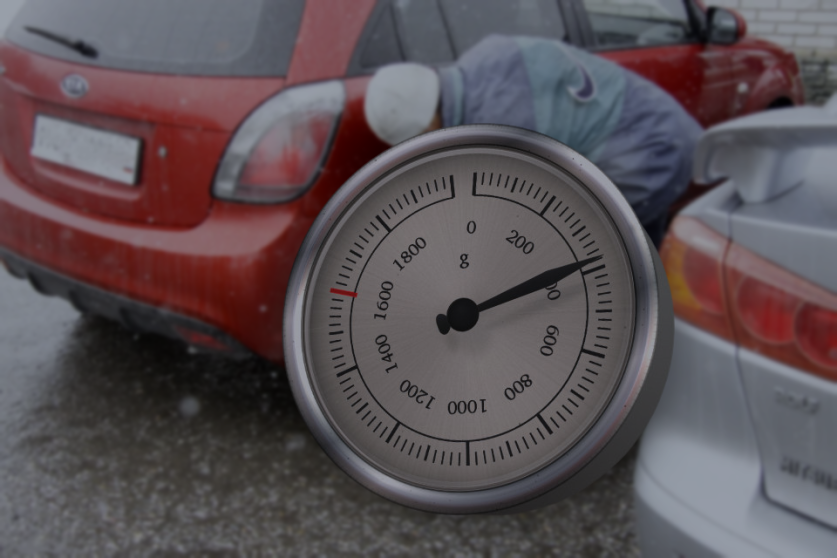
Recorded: **380** g
